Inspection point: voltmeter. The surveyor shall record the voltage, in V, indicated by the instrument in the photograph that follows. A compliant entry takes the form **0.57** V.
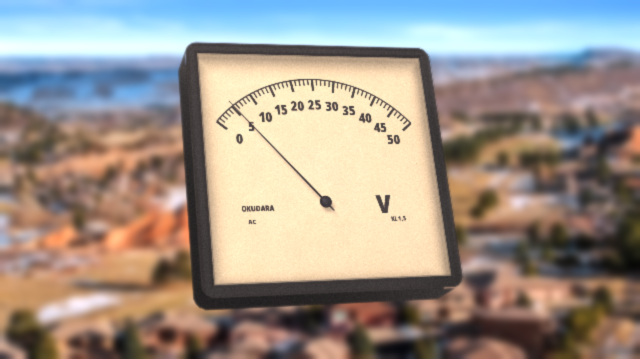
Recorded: **5** V
